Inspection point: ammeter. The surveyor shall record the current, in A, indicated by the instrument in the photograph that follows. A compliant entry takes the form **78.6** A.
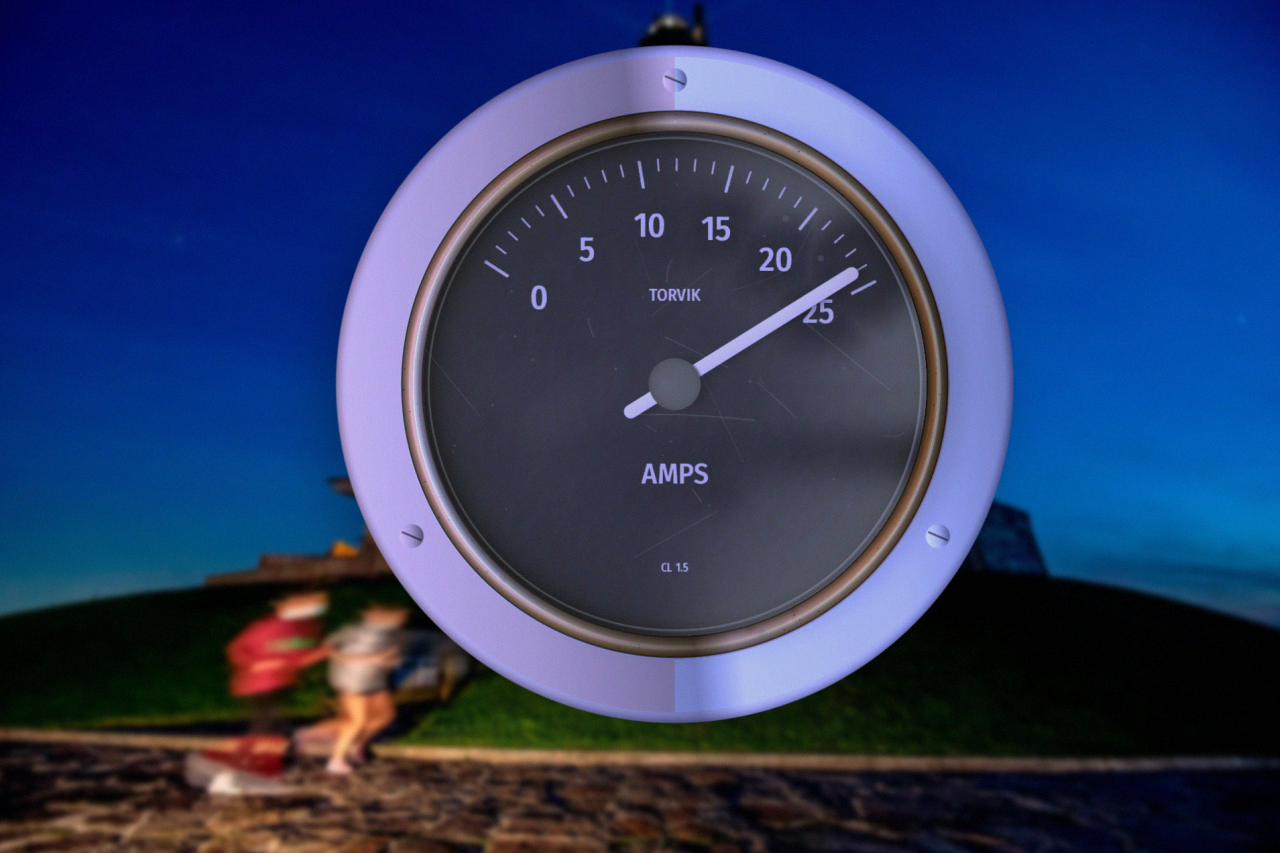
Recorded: **24** A
